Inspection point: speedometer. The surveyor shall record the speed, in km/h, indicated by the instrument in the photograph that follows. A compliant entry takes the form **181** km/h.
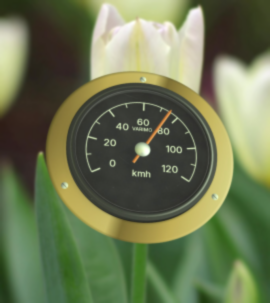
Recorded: **75** km/h
